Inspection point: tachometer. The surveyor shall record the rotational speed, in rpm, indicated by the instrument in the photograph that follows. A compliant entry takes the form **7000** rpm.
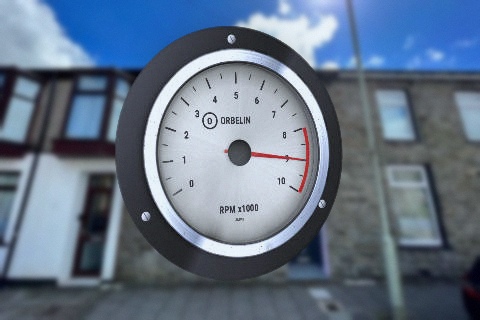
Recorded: **9000** rpm
